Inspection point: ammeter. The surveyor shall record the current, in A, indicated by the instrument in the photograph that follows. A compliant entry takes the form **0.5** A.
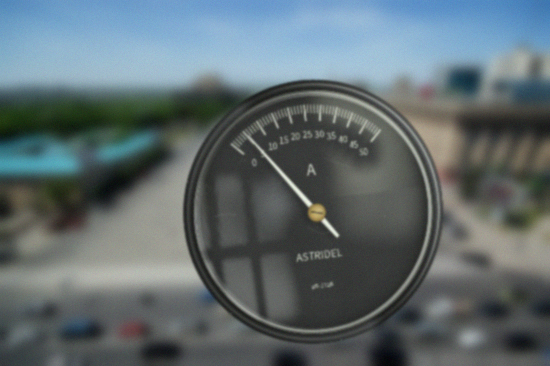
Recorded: **5** A
